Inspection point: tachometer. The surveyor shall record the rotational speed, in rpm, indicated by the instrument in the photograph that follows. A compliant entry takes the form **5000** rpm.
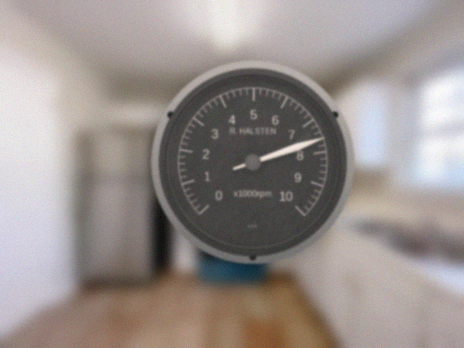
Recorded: **7600** rpm
